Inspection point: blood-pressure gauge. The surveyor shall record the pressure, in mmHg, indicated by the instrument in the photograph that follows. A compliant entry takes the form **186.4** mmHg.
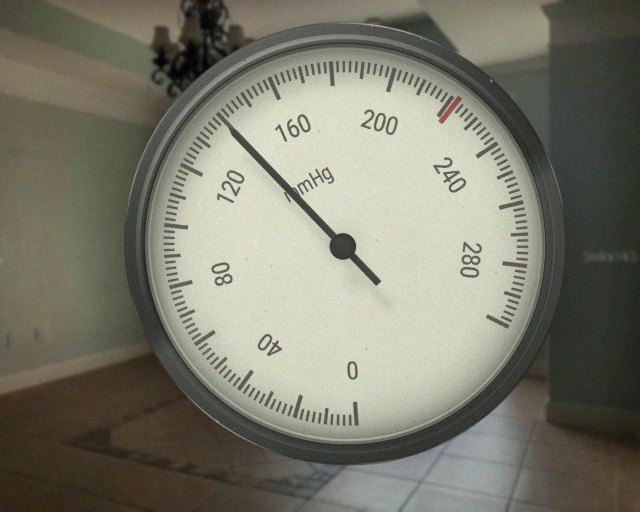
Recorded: **140** mmHg
